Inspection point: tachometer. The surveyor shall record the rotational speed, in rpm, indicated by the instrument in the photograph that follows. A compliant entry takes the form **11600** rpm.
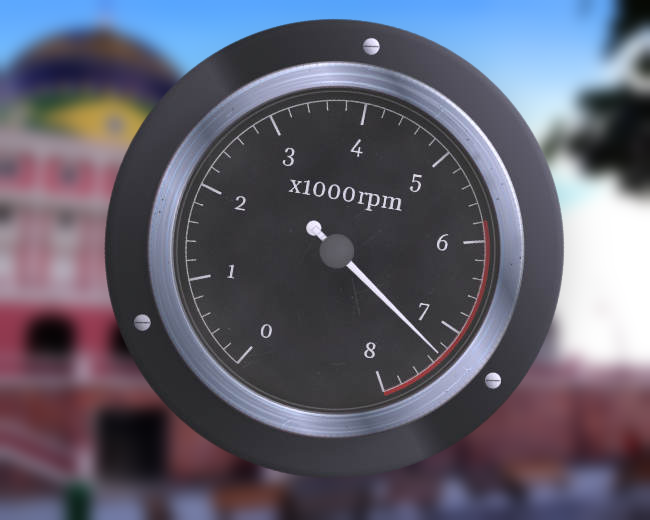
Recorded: **7300** rpm
